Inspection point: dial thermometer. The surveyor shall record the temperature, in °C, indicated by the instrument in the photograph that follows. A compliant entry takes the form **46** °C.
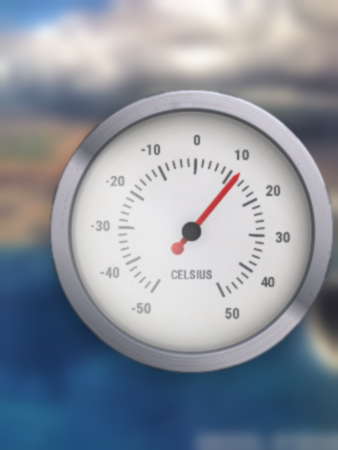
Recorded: **12** °C
